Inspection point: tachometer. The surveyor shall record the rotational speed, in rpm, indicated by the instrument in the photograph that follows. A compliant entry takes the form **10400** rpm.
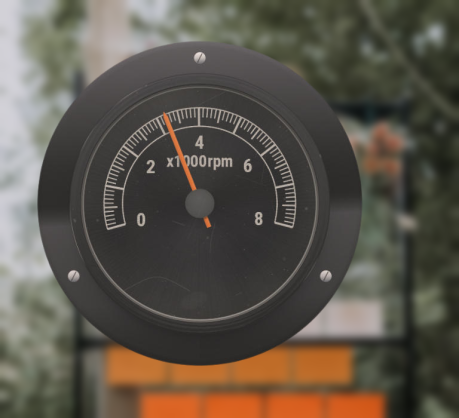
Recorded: **3200** rpm
